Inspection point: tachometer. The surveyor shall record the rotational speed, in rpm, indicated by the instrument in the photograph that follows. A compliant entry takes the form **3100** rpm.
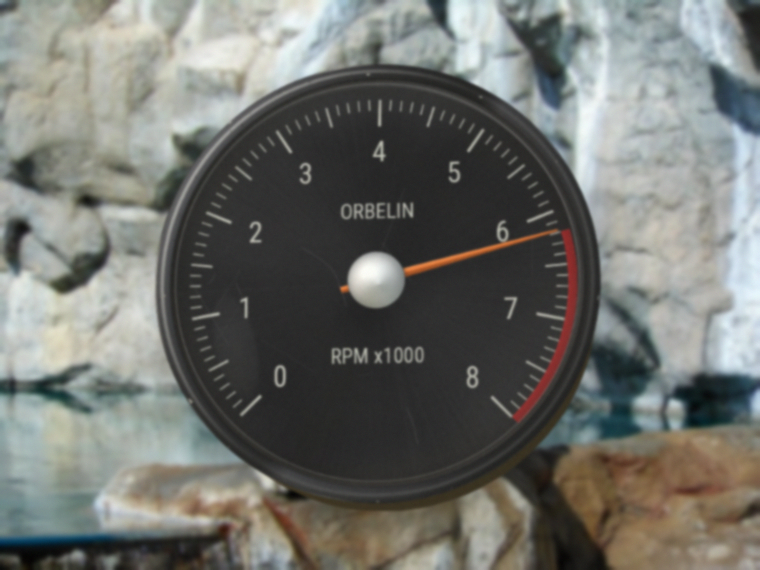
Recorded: **6200** rpm
